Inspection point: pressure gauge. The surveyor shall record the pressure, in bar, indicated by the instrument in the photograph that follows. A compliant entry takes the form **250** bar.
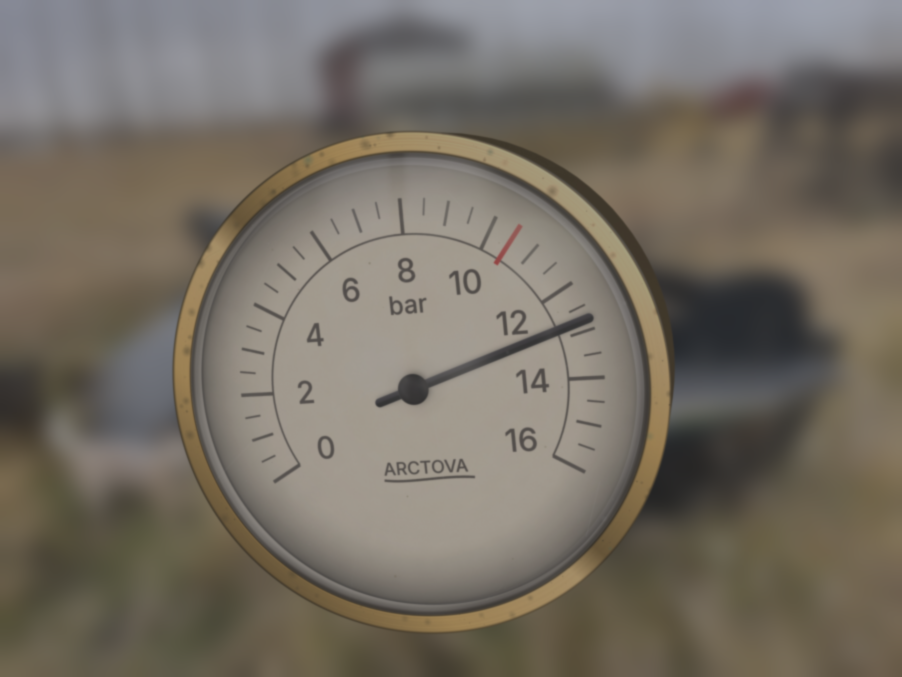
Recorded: **12.75** bar
